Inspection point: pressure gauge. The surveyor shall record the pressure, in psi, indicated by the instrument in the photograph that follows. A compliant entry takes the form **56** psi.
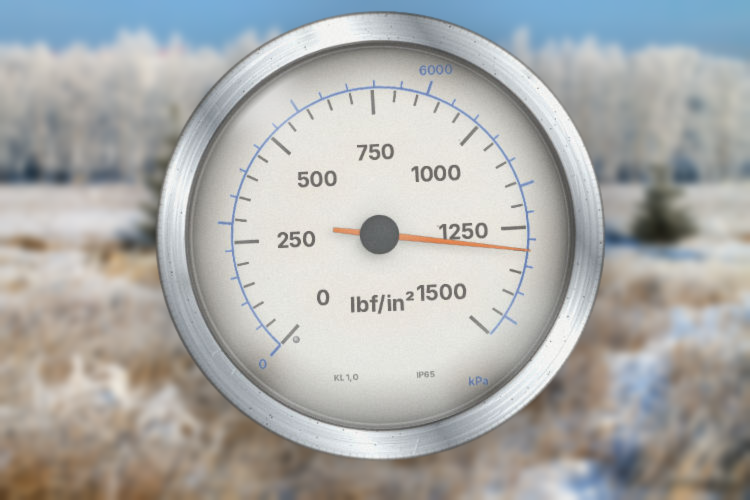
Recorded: **1300** psi
